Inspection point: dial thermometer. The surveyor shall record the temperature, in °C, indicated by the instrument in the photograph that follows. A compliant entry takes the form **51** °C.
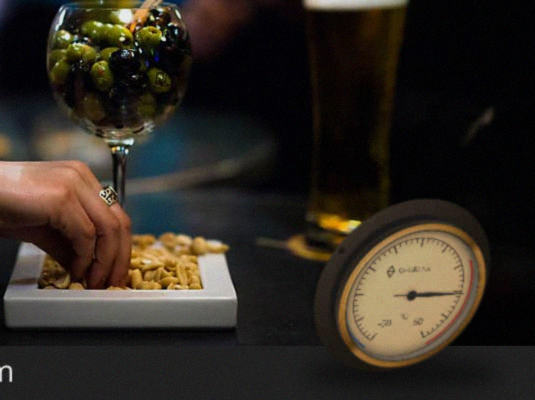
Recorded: **30** °C
